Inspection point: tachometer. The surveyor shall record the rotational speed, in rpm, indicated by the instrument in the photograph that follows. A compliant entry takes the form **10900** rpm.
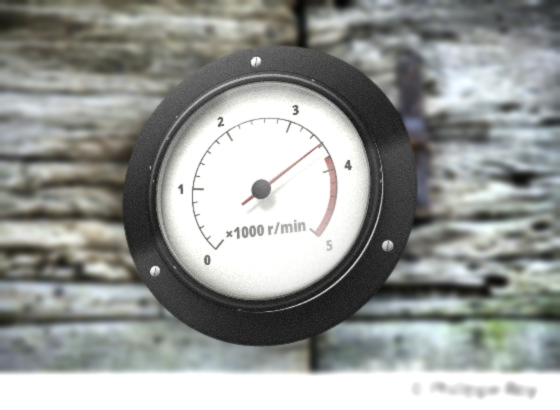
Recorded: **3600** rpm
